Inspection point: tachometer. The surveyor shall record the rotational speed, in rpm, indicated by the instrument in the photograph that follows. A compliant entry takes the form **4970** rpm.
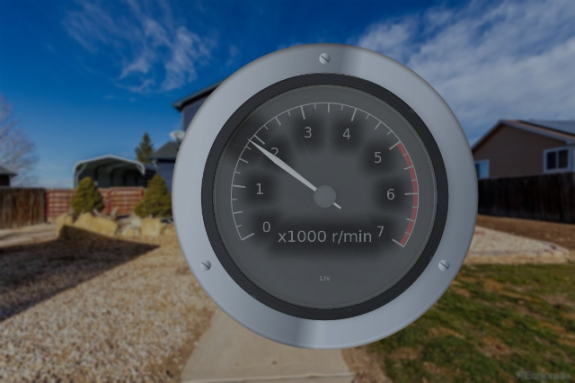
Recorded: **1875** rpm
